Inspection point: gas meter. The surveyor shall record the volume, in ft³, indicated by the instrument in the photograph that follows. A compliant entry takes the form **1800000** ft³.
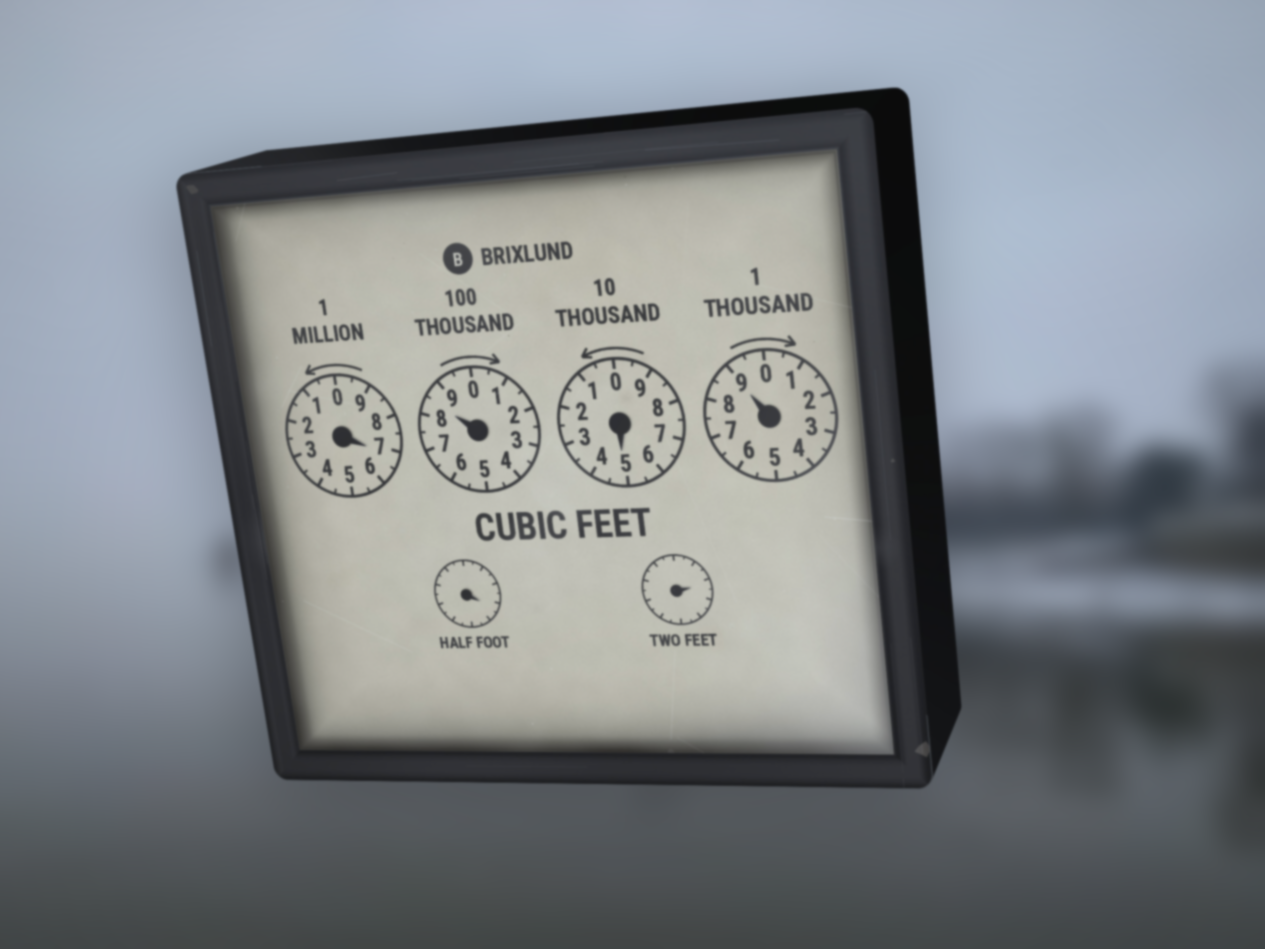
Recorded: **684900** ft³
